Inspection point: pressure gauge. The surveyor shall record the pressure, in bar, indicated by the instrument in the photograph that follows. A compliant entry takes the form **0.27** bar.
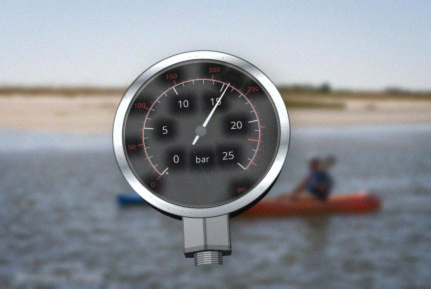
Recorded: **15.5** bar
